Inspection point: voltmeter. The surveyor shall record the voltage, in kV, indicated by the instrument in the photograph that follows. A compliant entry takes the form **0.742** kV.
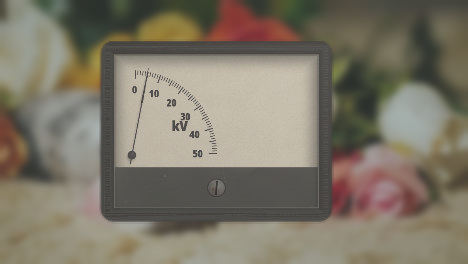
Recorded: **5** kV
